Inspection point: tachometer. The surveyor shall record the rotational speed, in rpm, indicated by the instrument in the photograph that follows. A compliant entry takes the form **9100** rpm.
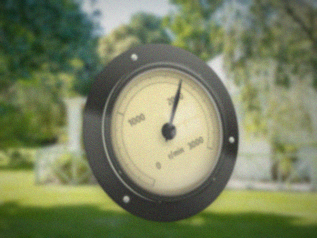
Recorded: **2000** rpm
